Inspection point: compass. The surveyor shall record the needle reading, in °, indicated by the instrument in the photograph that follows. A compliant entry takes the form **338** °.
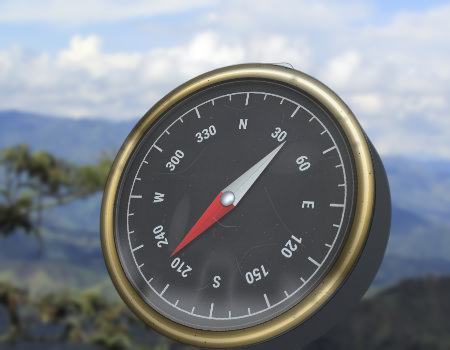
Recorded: **220** °
